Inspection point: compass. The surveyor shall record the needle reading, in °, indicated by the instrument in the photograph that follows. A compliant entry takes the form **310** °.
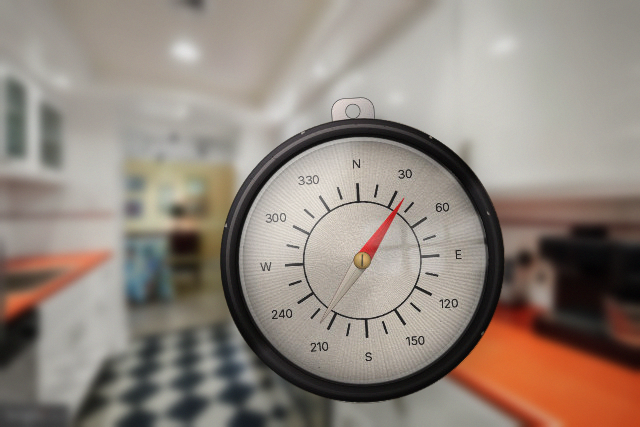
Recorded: **37.5** °
